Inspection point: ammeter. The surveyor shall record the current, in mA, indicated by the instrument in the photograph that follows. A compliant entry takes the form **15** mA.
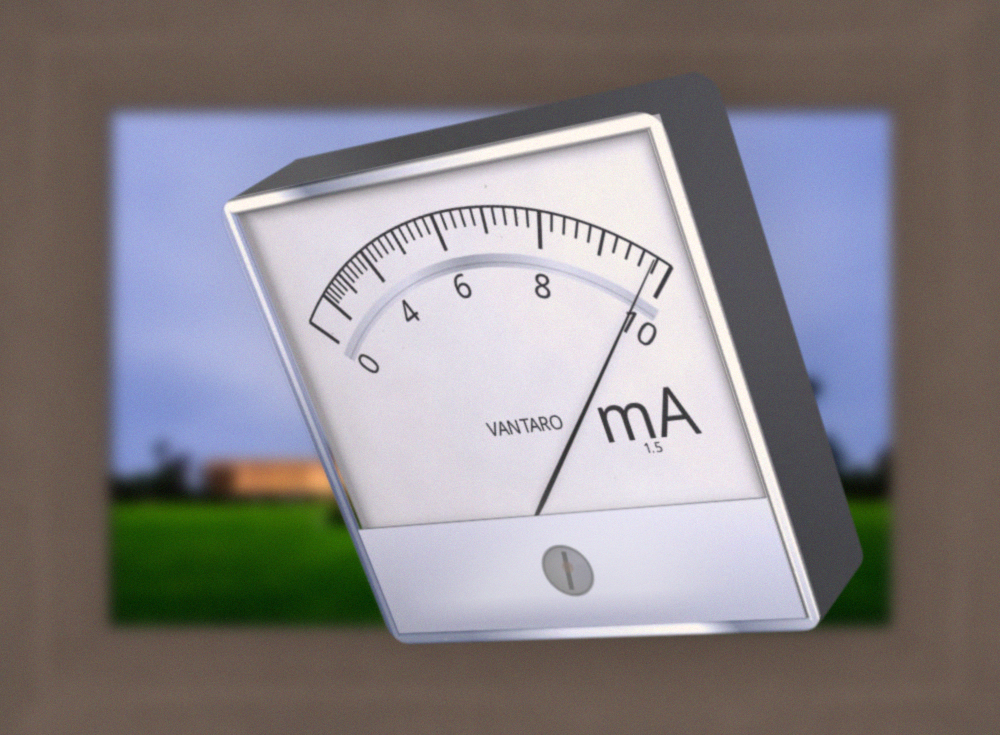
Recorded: **9.8** mA
